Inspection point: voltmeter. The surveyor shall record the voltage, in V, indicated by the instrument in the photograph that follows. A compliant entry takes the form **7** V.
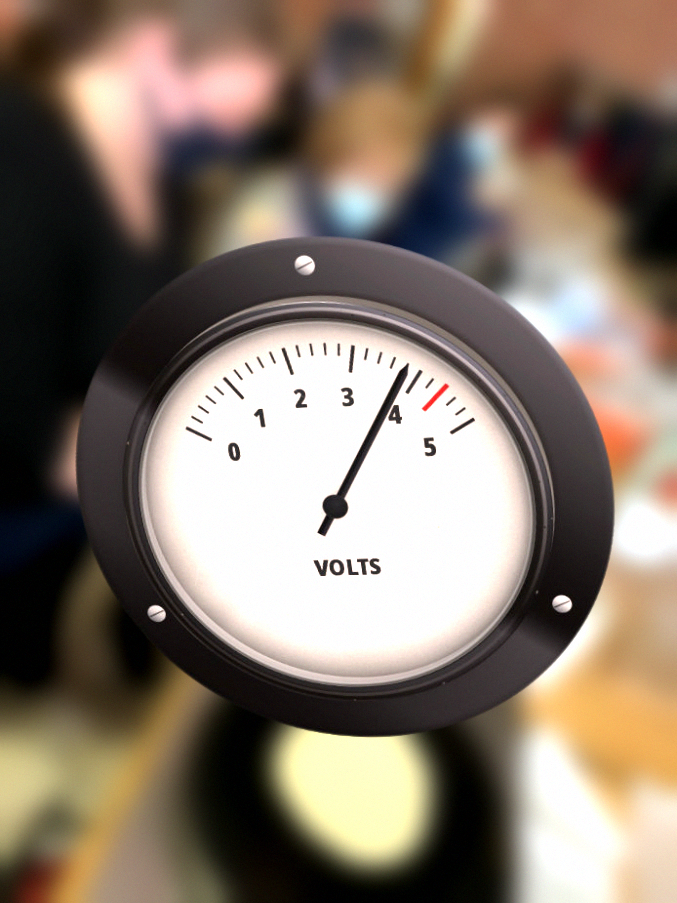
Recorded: **3.8** V
